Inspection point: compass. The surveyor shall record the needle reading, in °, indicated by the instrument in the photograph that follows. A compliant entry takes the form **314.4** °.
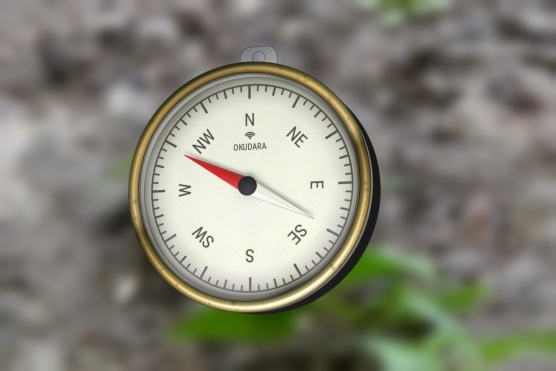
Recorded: **297.5** °
